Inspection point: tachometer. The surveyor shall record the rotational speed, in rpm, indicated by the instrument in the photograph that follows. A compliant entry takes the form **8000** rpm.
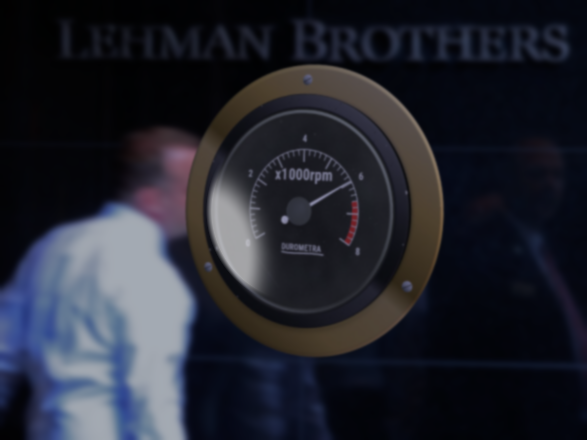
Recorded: **6000** rpm
